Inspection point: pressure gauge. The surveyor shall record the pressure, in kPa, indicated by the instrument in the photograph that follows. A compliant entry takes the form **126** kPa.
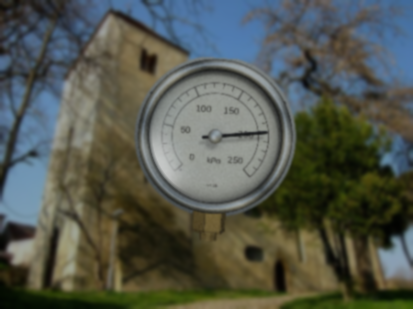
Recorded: **200** kPa
